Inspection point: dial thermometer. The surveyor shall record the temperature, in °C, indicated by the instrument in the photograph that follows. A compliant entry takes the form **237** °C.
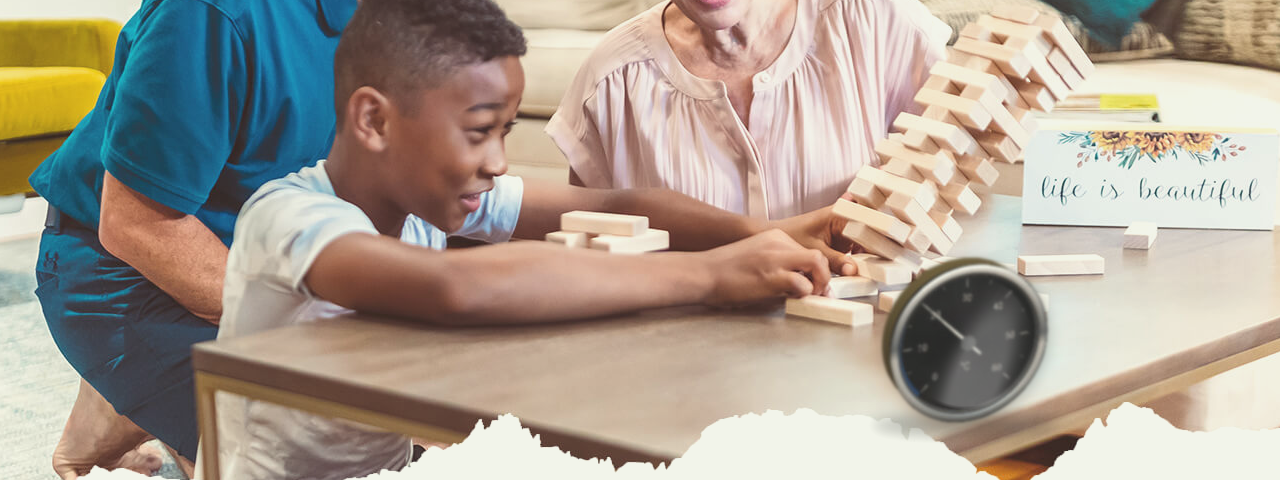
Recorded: **20** °C
